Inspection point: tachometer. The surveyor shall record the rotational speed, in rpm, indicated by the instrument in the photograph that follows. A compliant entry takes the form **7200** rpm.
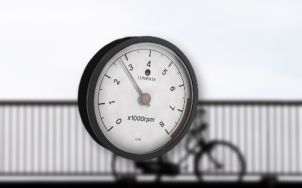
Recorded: **2750** rpm
